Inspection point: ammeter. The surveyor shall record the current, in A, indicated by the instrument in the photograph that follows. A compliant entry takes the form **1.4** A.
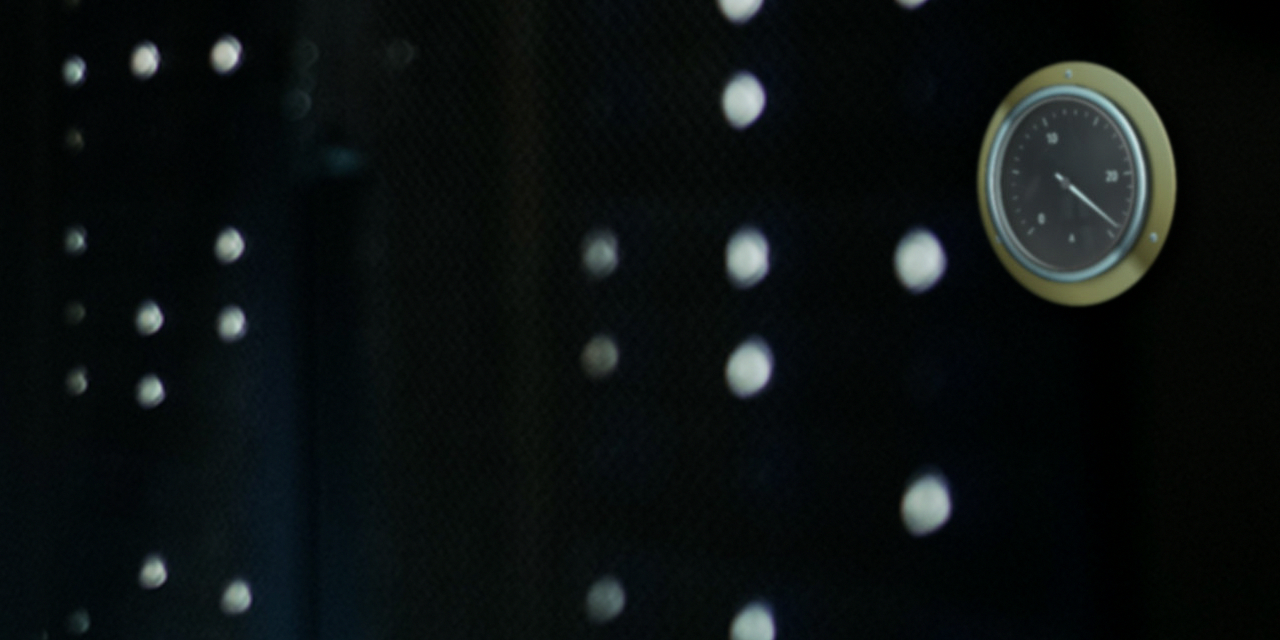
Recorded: **24** A
